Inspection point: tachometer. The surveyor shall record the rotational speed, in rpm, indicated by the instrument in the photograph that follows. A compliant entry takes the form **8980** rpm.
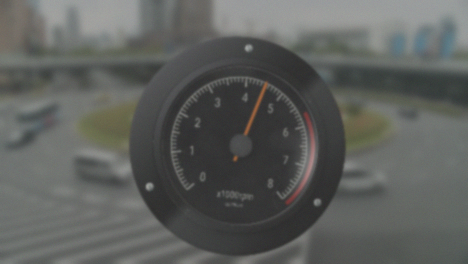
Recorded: **4500** rpm
